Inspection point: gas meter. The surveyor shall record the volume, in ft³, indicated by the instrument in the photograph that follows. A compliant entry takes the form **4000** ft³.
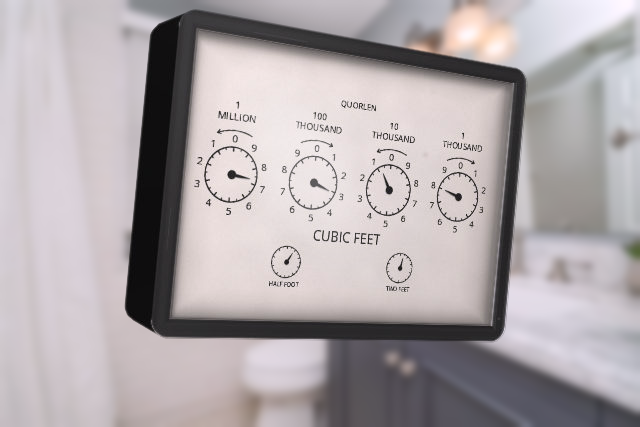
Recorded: **730800** ft³
